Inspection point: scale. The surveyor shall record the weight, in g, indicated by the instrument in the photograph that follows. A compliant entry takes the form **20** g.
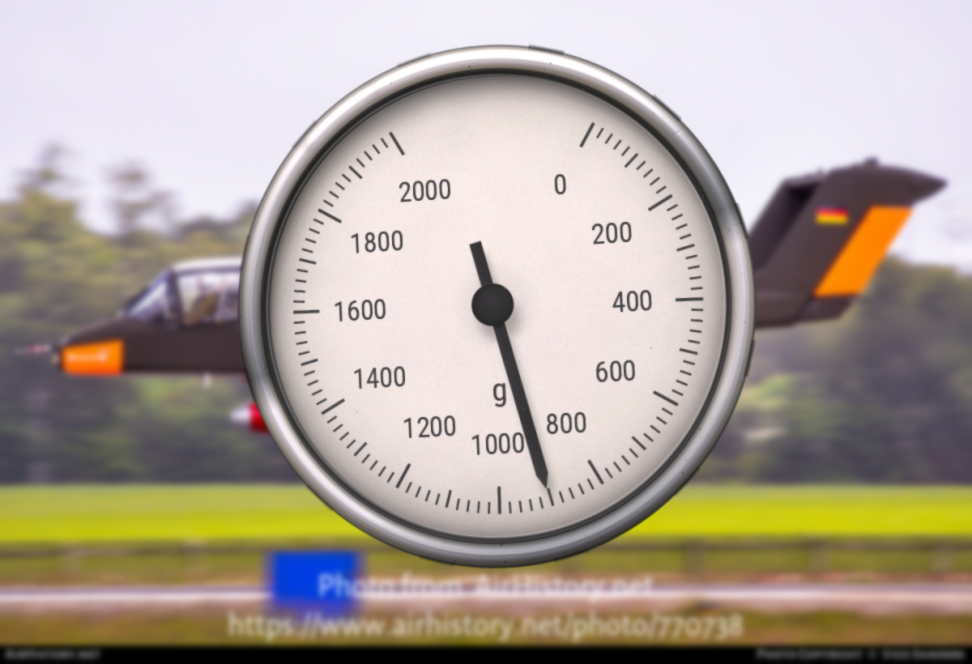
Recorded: **900** g
